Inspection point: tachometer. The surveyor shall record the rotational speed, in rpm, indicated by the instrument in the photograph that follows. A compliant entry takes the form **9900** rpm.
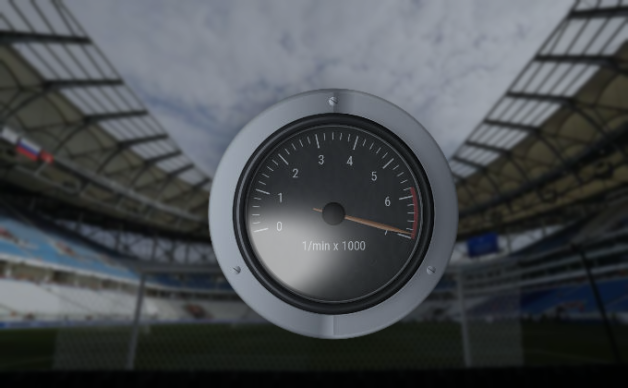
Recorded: **6900** rpm
